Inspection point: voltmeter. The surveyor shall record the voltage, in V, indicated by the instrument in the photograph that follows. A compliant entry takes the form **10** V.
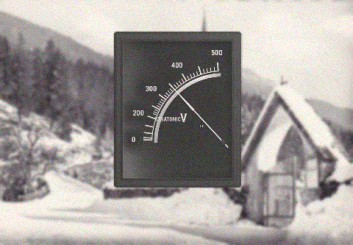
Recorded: **350** V
